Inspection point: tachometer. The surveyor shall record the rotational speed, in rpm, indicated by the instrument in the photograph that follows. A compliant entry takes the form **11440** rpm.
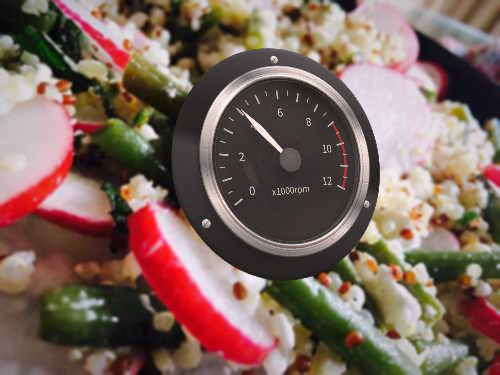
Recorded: **4000** rpm
